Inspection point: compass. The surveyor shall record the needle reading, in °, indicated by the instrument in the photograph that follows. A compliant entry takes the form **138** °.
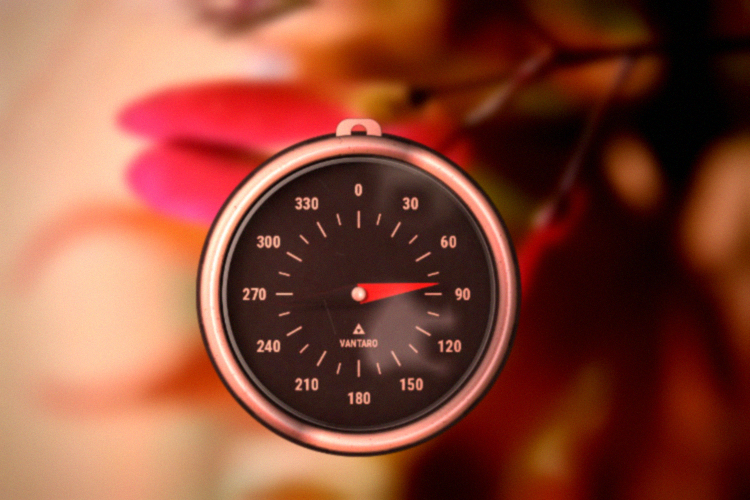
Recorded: **82.5** °
